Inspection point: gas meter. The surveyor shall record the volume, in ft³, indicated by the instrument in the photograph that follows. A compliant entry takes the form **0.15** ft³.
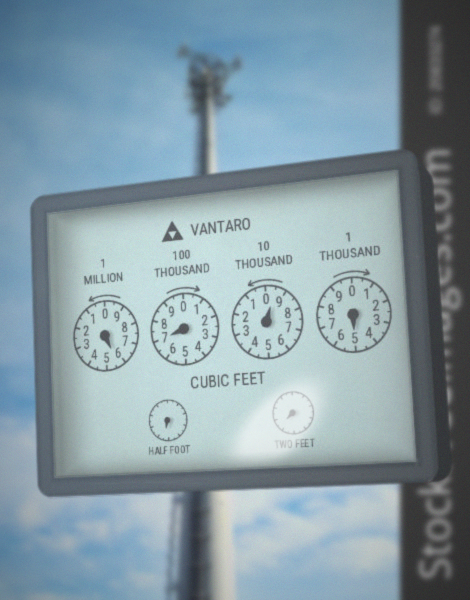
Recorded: **569500** ft³
